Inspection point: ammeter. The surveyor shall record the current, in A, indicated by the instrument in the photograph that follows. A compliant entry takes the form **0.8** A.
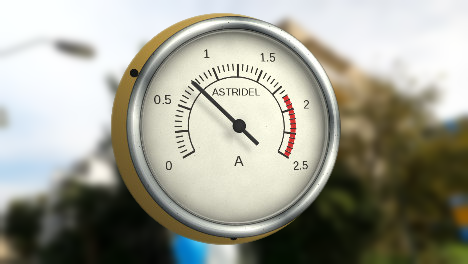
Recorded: **0.75** A
